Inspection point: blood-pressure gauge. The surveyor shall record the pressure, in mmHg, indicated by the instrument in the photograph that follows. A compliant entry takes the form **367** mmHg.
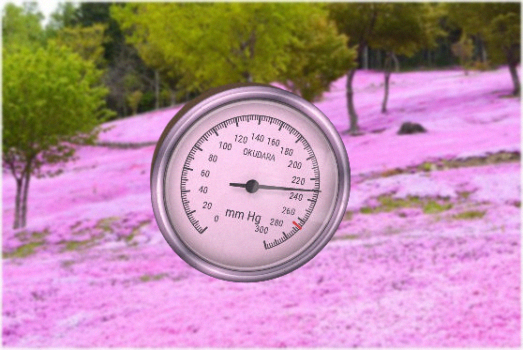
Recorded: **230** mmHg
